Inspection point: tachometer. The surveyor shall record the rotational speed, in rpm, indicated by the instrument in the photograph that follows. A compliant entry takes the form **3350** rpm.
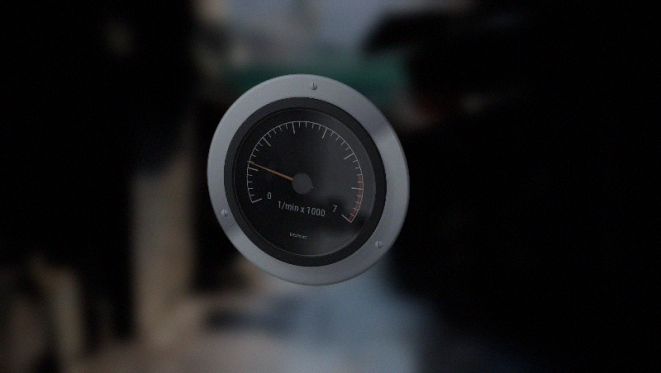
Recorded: **1200** rpm
